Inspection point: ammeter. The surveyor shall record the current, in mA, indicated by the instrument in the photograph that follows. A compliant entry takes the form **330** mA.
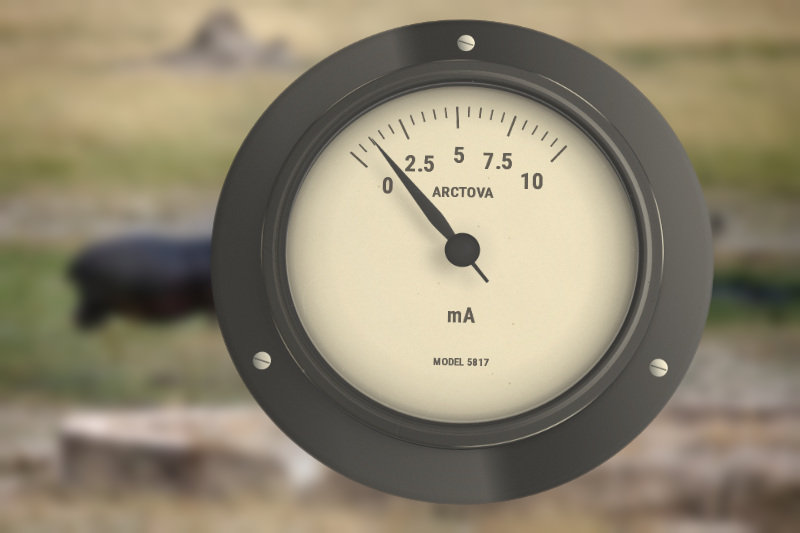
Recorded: **1** mA
